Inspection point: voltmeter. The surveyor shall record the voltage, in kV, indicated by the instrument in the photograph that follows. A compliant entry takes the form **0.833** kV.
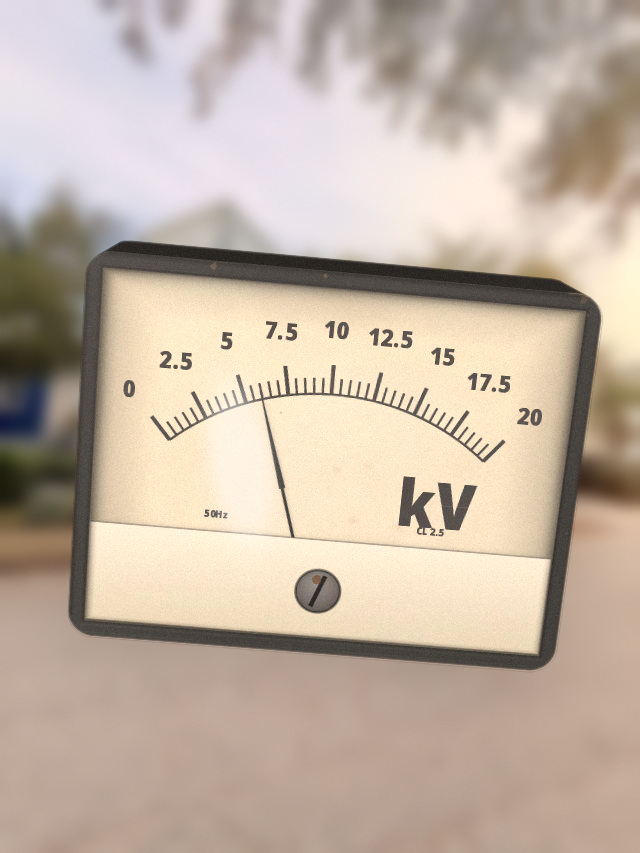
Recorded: **6** kV
